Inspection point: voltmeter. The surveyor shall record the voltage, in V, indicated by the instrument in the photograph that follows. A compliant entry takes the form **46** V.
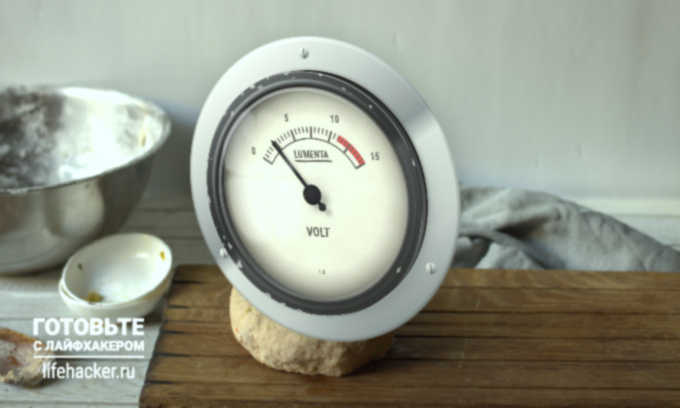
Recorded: **2.5** V
